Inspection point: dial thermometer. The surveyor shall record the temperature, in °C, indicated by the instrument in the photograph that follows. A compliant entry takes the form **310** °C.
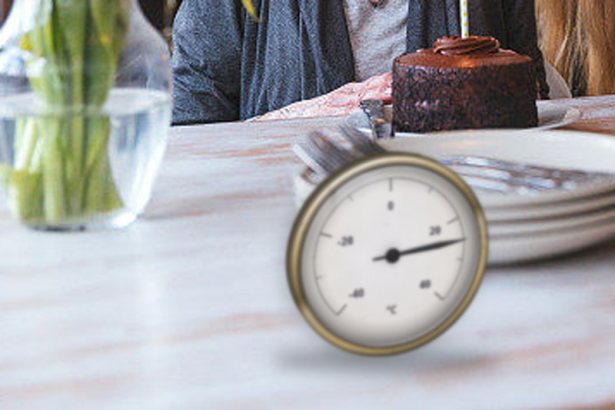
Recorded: **25** °C
